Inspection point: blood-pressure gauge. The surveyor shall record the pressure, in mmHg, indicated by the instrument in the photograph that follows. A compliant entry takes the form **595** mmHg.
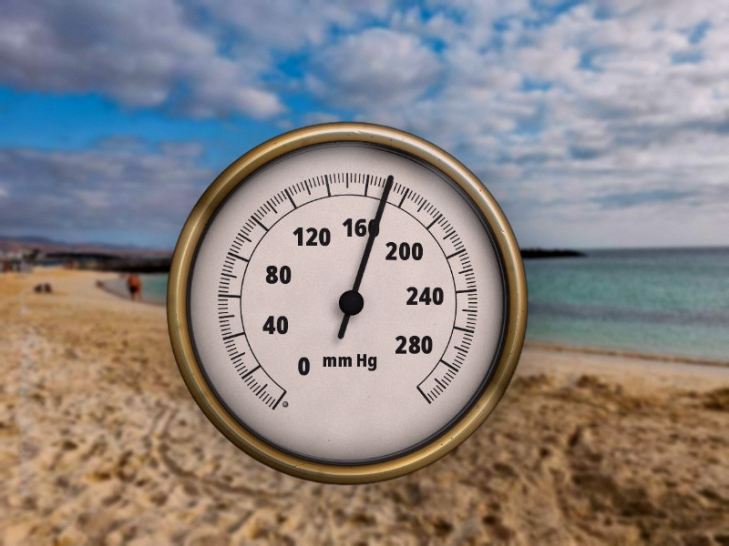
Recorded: **170** mmHg
